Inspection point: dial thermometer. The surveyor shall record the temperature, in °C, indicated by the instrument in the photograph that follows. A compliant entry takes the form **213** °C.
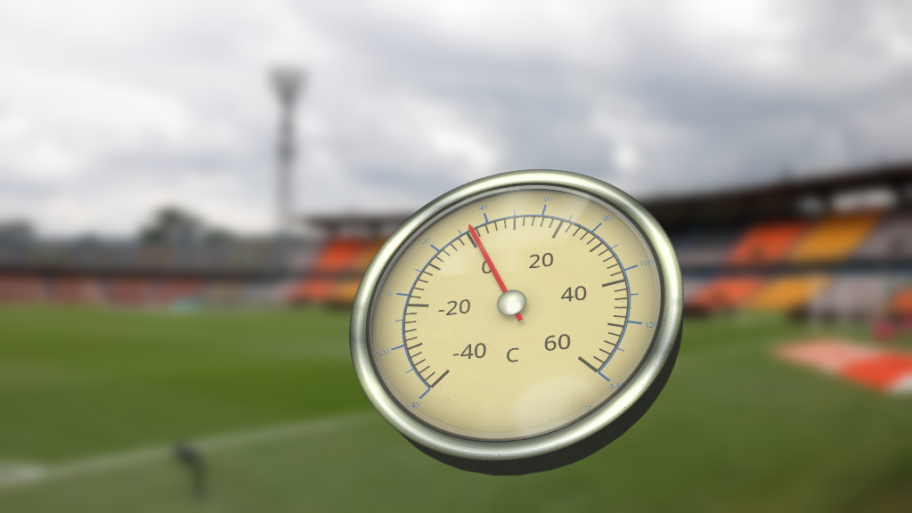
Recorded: **1** °C
